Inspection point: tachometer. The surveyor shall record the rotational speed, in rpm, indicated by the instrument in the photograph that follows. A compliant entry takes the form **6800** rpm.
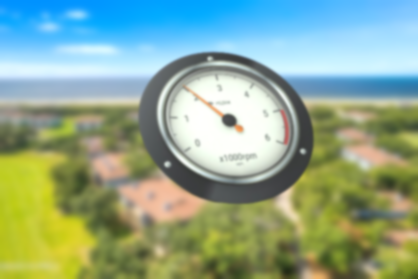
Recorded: **2000** rpm
